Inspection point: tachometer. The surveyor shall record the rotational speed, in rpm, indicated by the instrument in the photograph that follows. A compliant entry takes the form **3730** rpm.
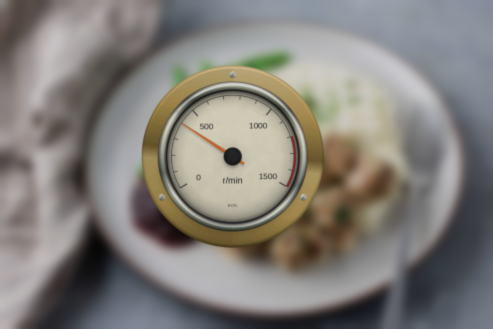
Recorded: **400** rpm
